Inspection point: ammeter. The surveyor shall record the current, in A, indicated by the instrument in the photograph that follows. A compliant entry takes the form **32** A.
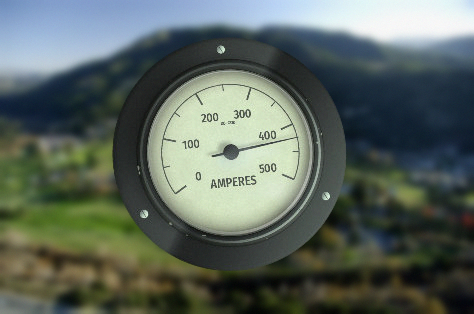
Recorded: **425** A
